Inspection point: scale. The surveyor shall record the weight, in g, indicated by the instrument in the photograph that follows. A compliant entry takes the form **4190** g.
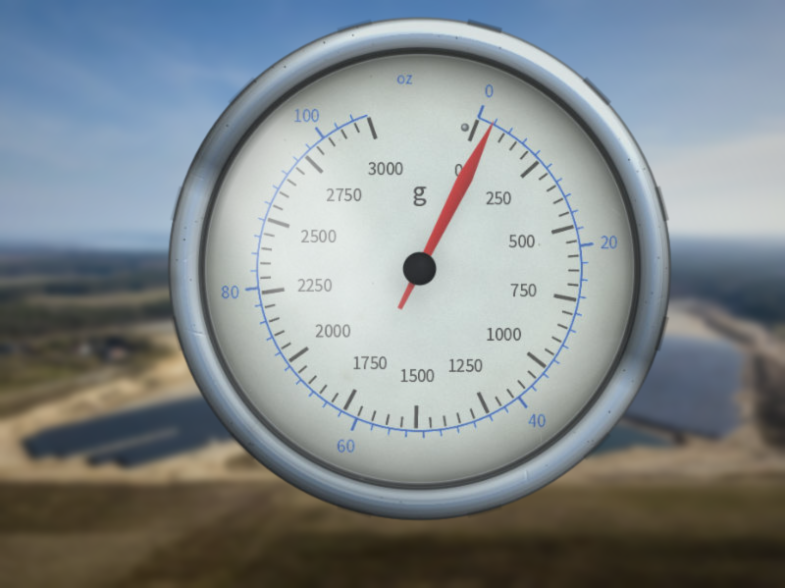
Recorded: **50** g
